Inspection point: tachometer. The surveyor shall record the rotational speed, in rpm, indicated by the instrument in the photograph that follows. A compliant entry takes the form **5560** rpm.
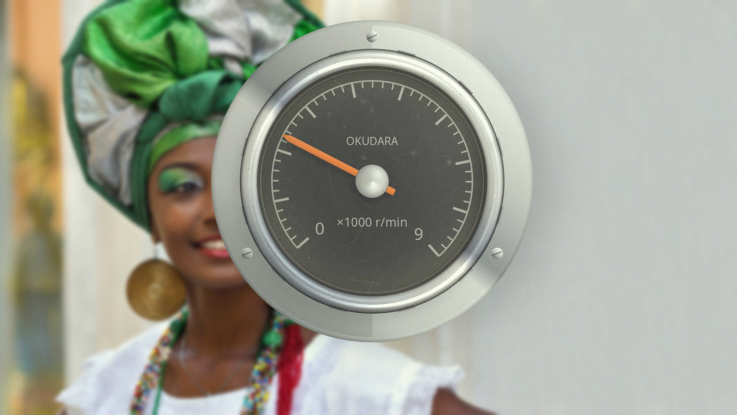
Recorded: **2300** rpm
